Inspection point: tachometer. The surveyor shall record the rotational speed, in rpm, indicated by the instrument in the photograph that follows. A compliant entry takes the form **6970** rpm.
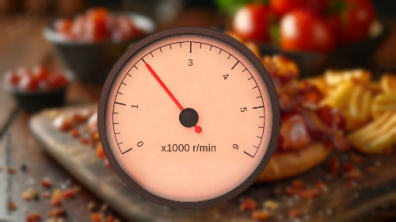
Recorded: **2000** rpm
